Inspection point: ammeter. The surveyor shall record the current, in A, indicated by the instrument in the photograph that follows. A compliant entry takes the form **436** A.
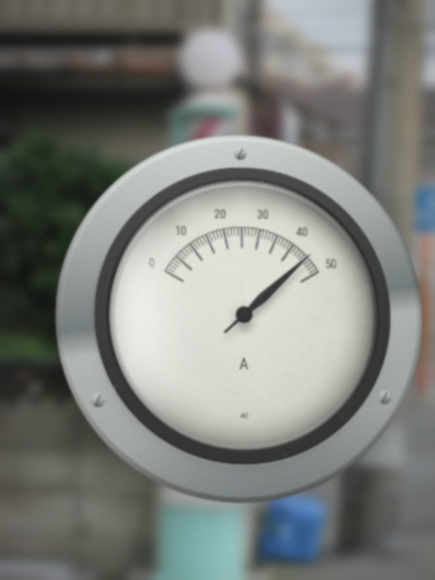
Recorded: **45** A
